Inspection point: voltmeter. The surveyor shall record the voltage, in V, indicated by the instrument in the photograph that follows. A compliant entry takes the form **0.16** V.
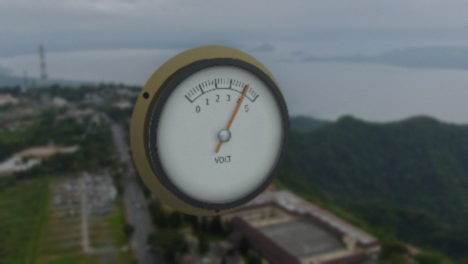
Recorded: **4** V
